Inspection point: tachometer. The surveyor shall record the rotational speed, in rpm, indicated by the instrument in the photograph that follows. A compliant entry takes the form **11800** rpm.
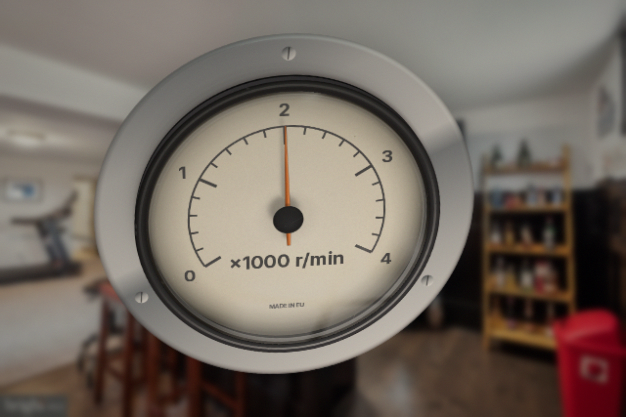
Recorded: **2000** rpm
